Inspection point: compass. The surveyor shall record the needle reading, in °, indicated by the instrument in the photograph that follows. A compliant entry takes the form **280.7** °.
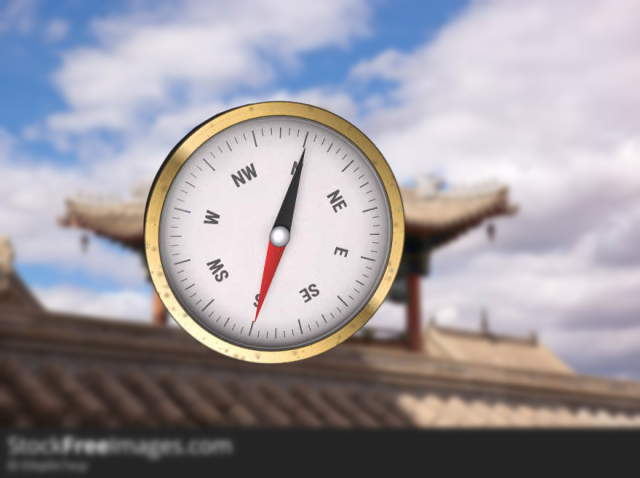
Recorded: **180** °
